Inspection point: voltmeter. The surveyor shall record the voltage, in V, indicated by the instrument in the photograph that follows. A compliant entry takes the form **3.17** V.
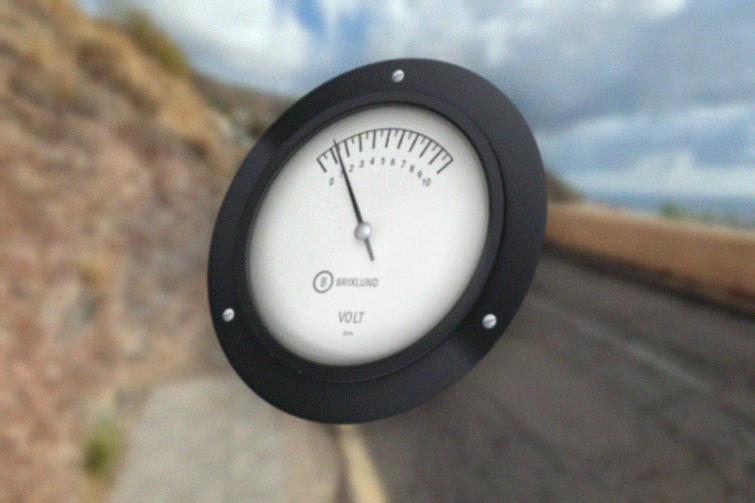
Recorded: **1.5** V
